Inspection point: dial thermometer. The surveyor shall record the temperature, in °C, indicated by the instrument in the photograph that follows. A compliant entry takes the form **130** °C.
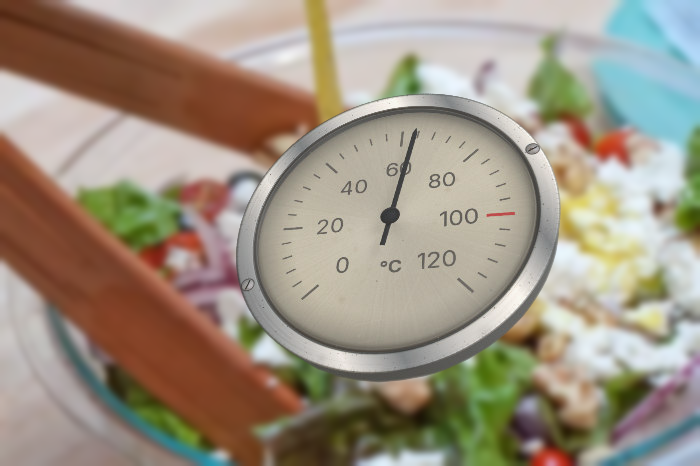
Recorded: **64** °C
